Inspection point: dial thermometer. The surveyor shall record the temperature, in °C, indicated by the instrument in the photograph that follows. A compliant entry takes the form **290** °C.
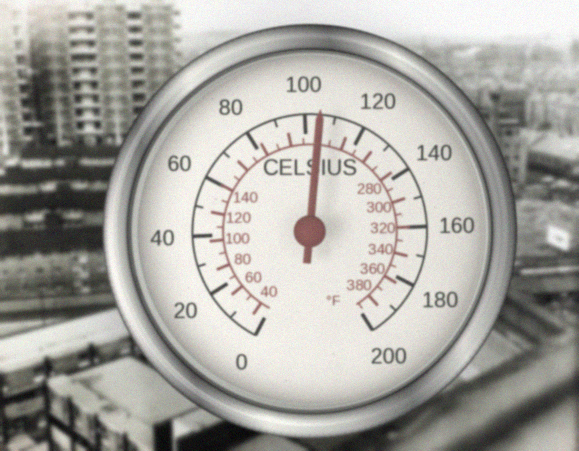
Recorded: **105** °C
